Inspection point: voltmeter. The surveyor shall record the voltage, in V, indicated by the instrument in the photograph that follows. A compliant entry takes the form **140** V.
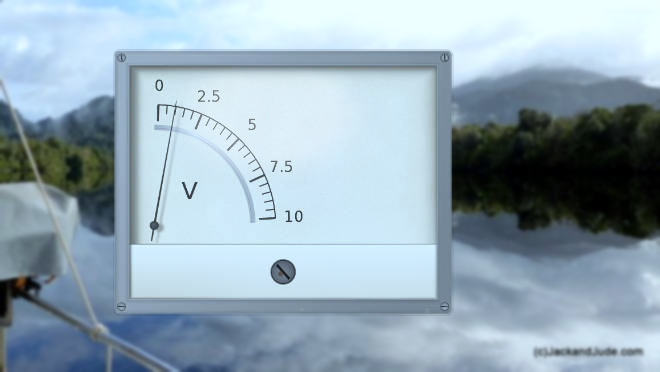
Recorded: **1** V
